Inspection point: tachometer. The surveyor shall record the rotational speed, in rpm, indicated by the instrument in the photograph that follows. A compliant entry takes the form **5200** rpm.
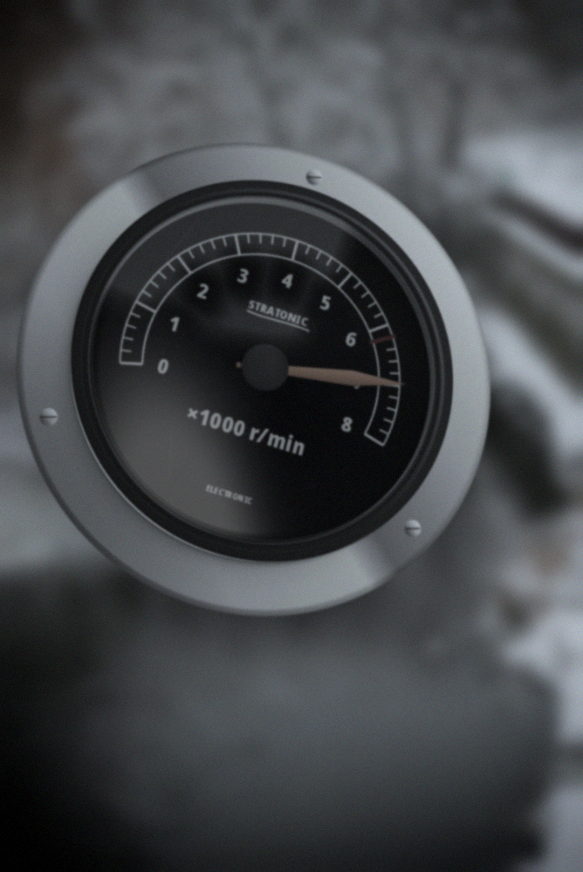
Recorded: **7000** rpm
